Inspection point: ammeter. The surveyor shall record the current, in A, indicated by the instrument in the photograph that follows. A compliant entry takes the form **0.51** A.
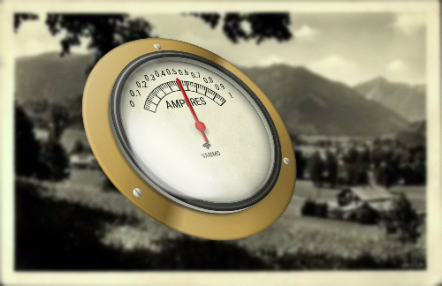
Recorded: **0.5** A
